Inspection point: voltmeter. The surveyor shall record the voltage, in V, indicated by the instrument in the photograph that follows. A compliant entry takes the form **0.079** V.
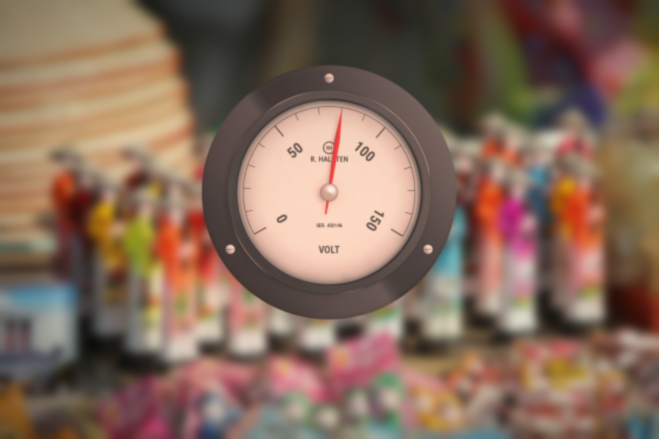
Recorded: **80** V
